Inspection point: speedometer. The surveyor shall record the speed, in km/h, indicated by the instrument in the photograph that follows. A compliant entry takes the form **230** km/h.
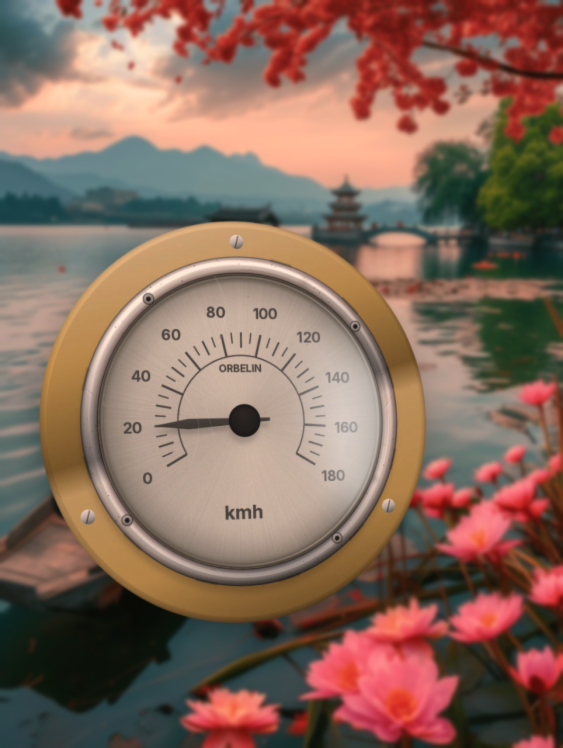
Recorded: **20** km/h
